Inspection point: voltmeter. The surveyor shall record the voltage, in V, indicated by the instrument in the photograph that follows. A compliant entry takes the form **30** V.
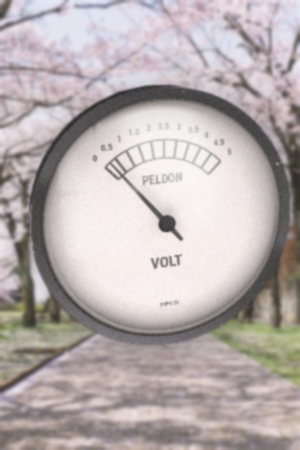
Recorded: **0.25** V
